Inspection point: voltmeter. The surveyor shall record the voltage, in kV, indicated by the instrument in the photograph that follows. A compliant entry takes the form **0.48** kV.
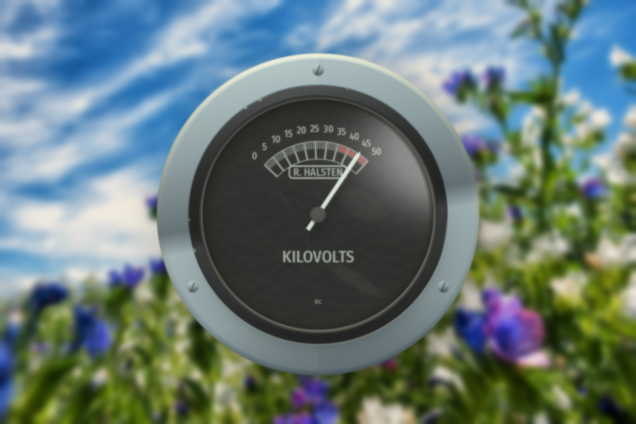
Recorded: **45** kV
